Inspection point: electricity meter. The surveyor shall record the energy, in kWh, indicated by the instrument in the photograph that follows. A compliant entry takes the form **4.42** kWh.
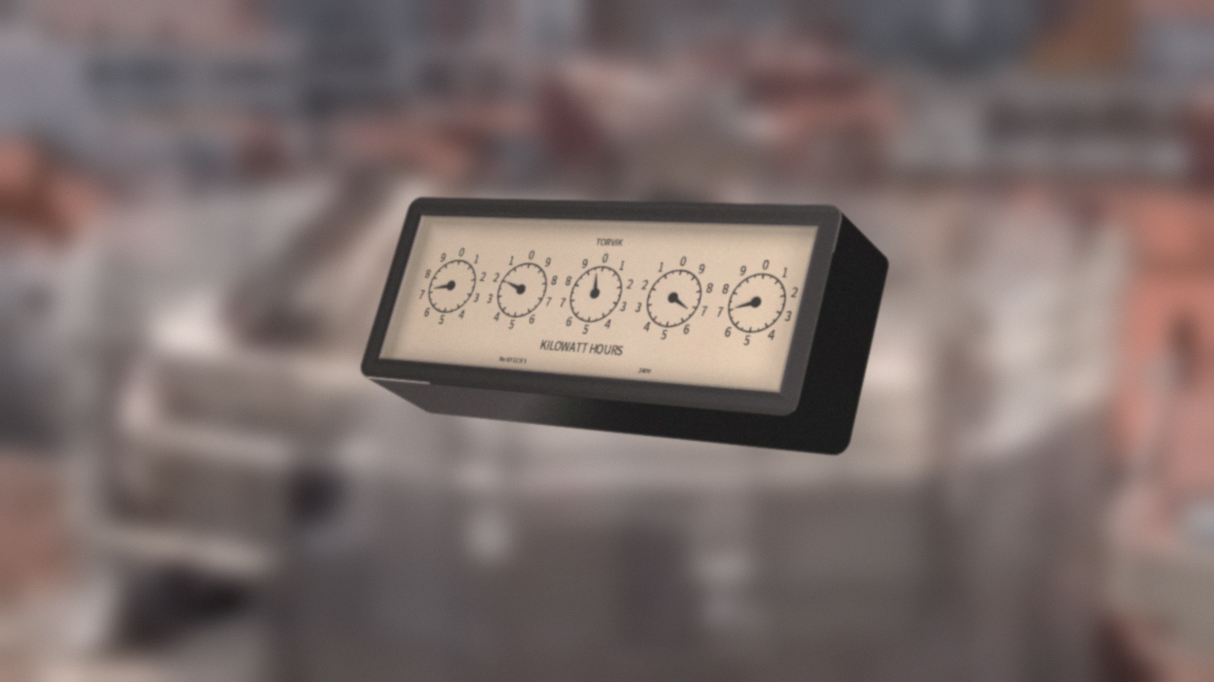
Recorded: **71967** kWh
